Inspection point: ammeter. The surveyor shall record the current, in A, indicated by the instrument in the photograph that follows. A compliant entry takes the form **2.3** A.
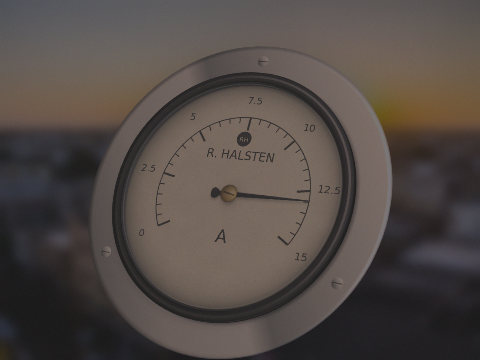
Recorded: **13** A
